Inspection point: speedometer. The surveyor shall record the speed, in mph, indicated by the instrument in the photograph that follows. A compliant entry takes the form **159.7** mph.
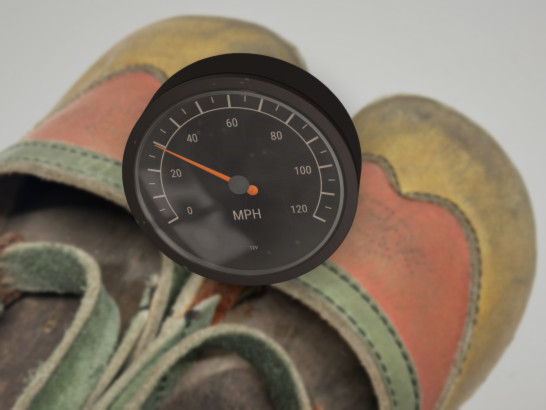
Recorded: **30** mph
